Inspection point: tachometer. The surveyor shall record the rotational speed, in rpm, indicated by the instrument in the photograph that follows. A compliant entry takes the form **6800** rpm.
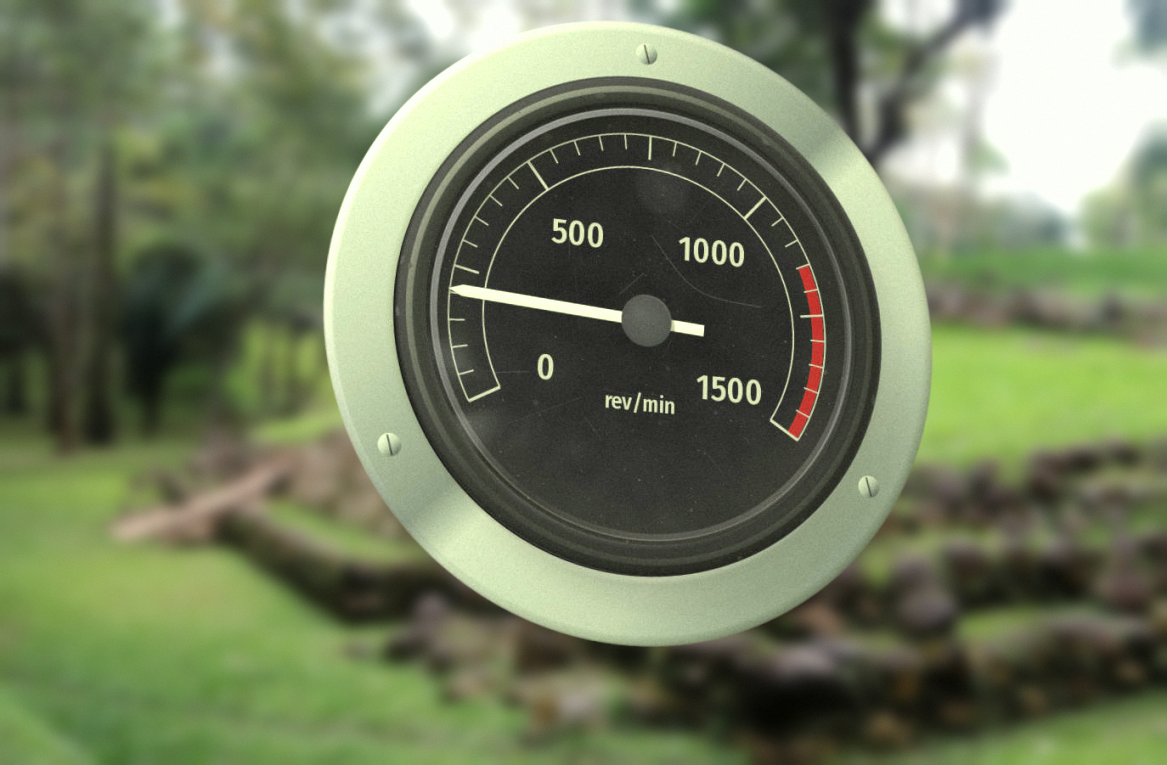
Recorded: **200** rpm
